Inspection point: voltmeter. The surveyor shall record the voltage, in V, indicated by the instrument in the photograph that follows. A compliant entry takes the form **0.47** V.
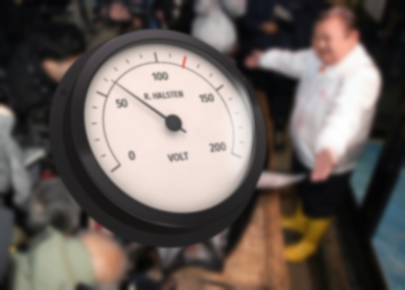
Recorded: **60** V
